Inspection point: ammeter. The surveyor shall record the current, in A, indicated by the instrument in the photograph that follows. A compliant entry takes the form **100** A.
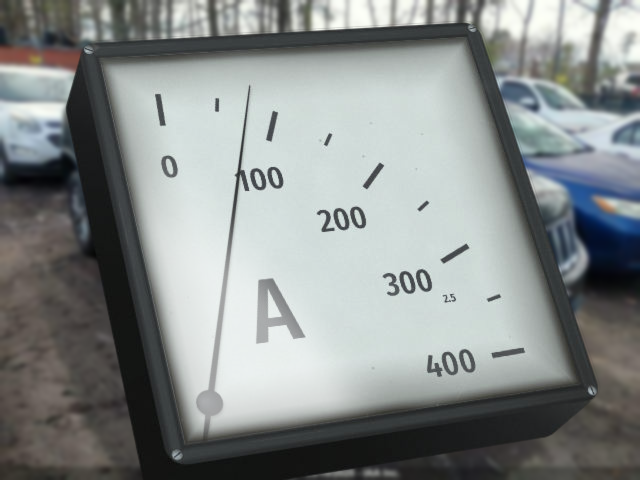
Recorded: **75** A
